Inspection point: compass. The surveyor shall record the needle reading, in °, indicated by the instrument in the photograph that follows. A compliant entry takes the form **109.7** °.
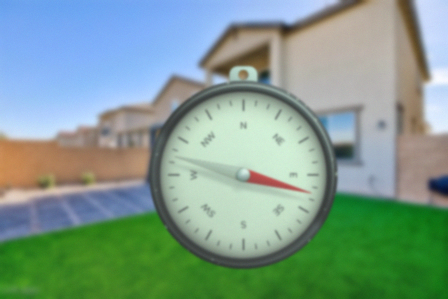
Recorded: **105** °
